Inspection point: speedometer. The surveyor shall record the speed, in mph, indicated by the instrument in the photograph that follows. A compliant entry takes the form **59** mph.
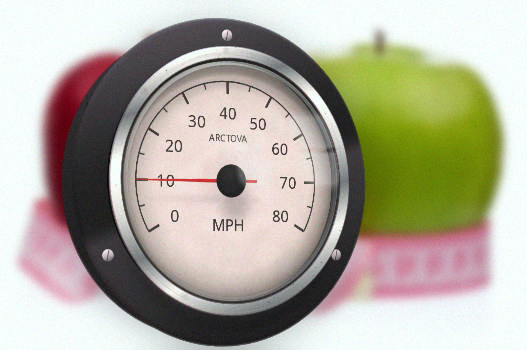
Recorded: **10** mph
